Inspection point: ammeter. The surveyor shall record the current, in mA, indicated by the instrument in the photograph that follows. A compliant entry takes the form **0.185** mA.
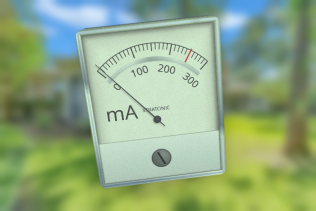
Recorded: **10** mA
